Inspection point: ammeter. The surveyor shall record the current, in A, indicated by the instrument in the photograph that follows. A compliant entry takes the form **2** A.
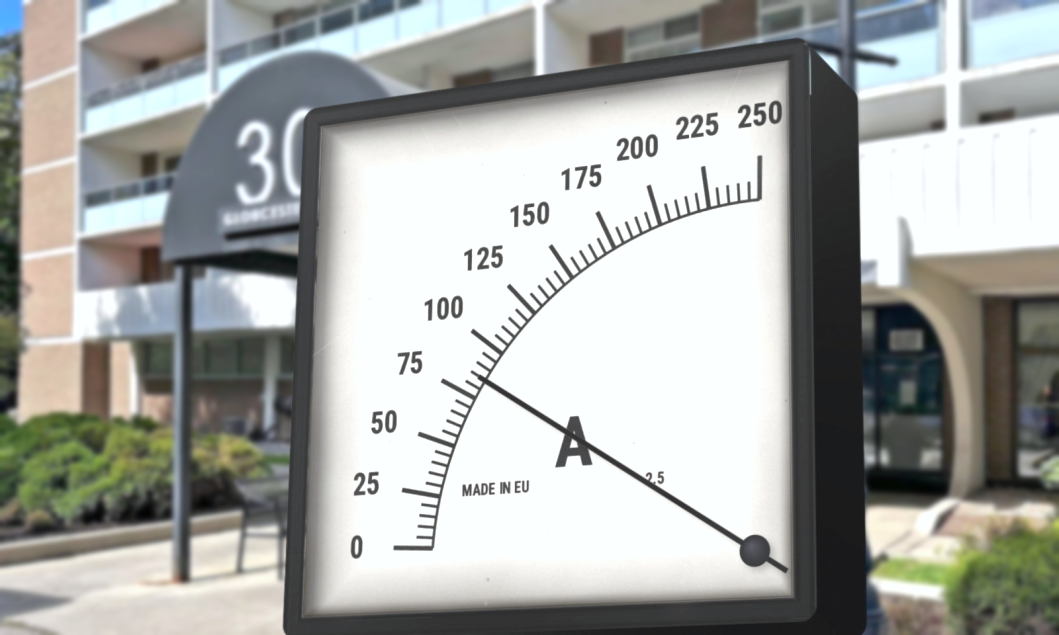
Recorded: **85** A
